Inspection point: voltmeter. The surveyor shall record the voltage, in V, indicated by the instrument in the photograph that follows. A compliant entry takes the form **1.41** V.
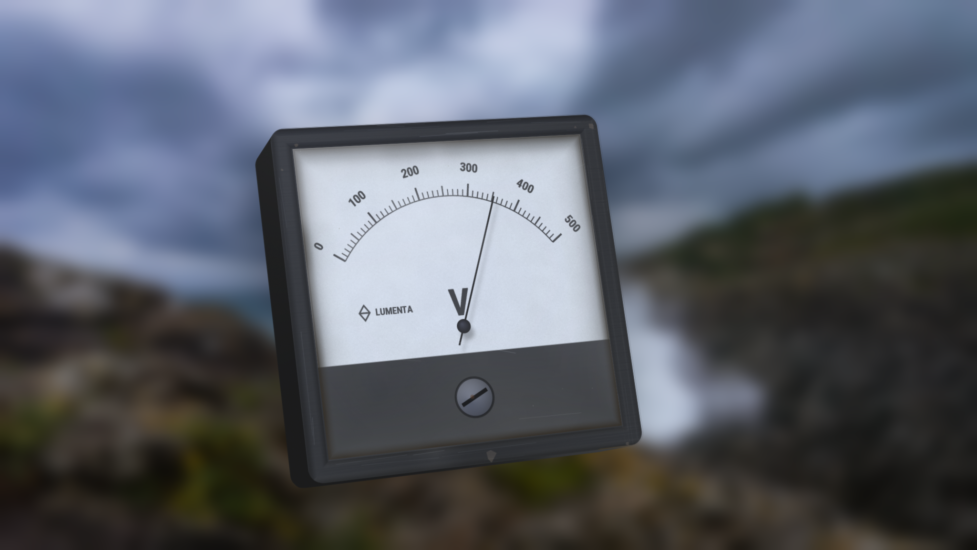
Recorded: **350** V
